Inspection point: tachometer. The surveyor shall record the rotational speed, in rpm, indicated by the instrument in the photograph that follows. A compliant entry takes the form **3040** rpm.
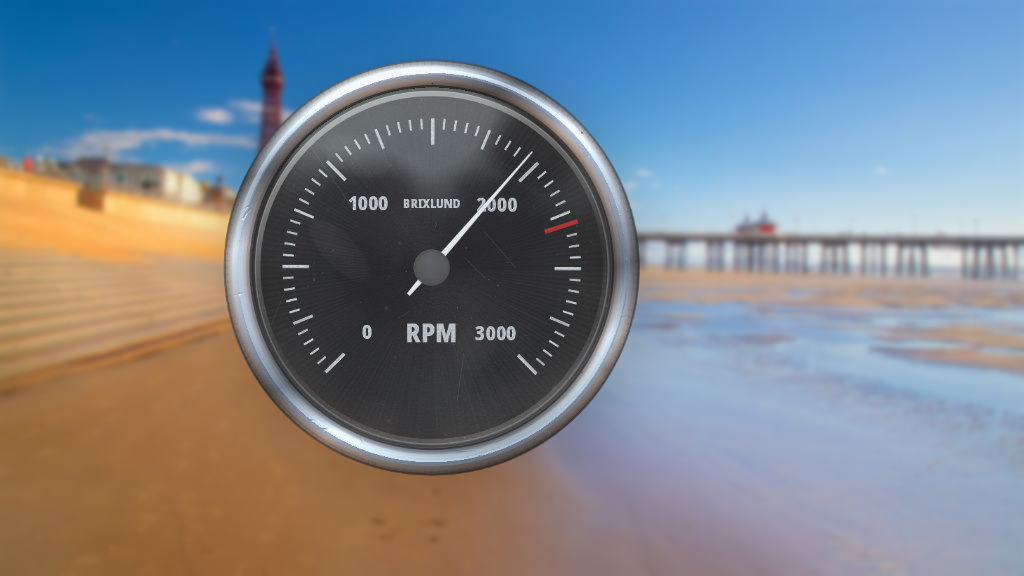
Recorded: **1950** rpm
